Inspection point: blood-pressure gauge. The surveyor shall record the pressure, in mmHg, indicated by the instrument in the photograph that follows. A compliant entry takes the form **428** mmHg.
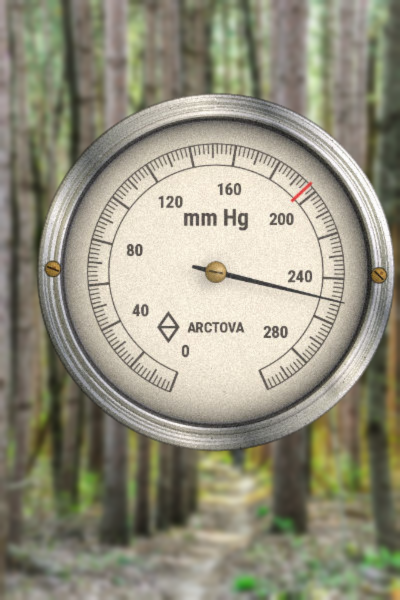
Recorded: **250** mmHg
